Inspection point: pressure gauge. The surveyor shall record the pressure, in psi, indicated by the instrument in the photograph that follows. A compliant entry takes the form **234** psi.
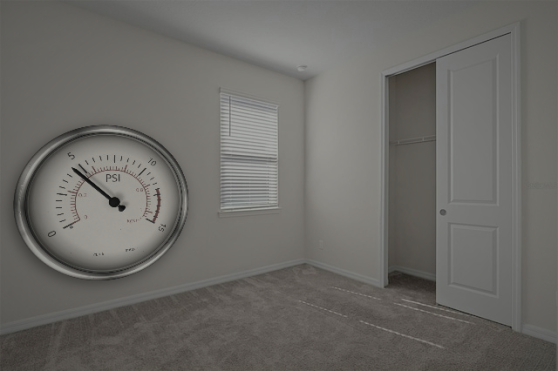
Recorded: **4.5** psi
